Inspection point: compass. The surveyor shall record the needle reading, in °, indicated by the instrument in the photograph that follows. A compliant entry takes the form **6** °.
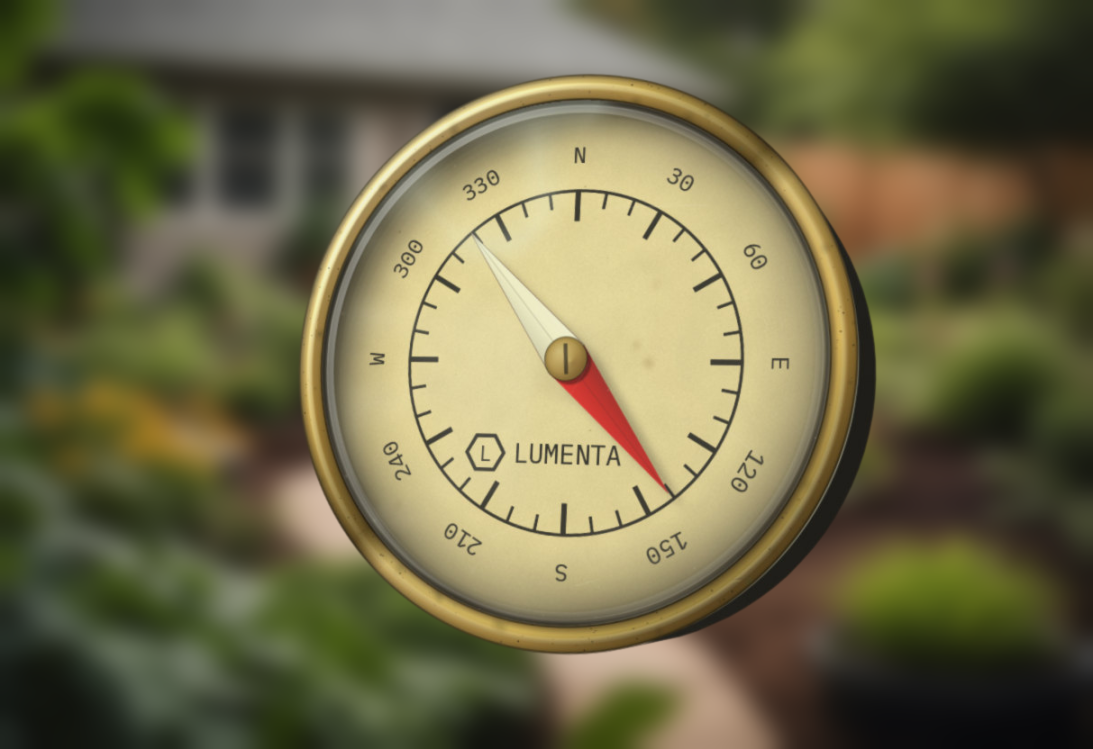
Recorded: **140** °
